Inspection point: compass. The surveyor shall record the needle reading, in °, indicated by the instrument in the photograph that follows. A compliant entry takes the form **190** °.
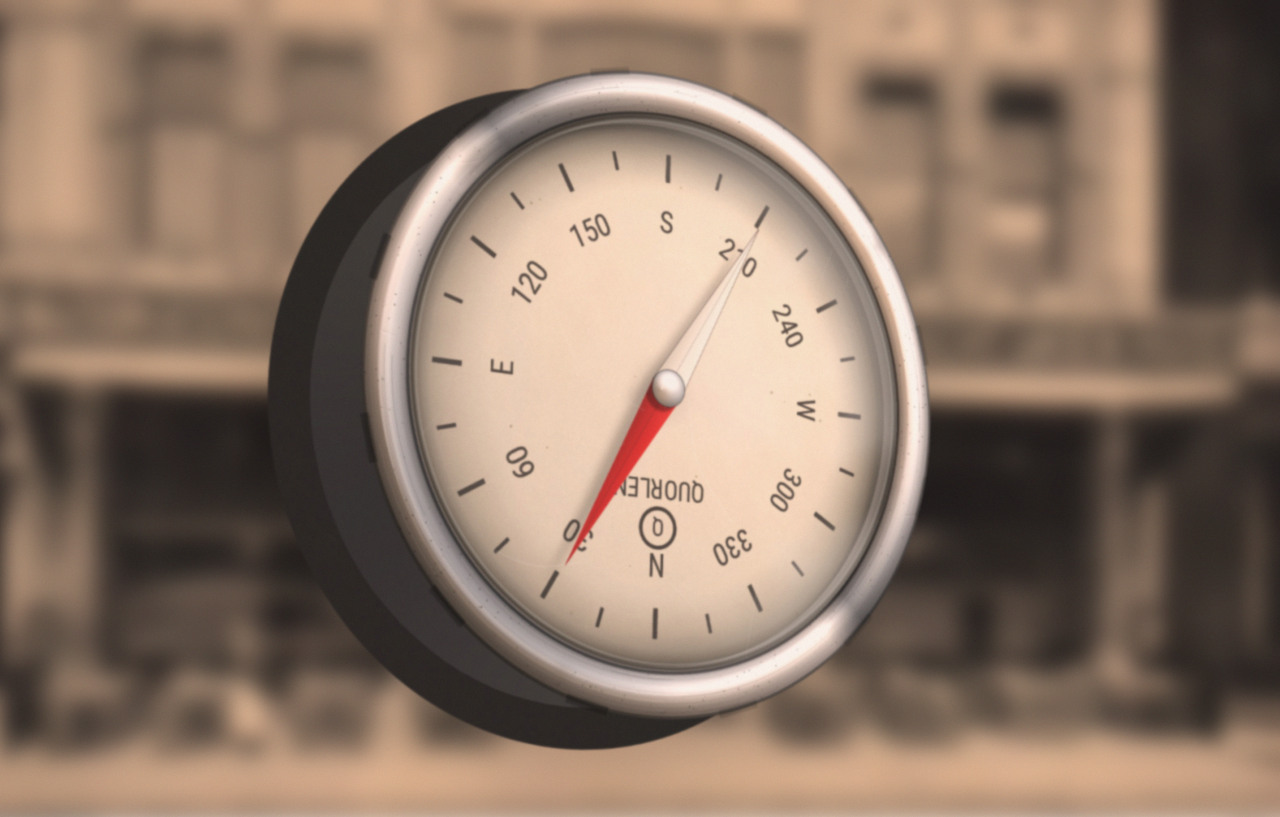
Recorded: **30** °
